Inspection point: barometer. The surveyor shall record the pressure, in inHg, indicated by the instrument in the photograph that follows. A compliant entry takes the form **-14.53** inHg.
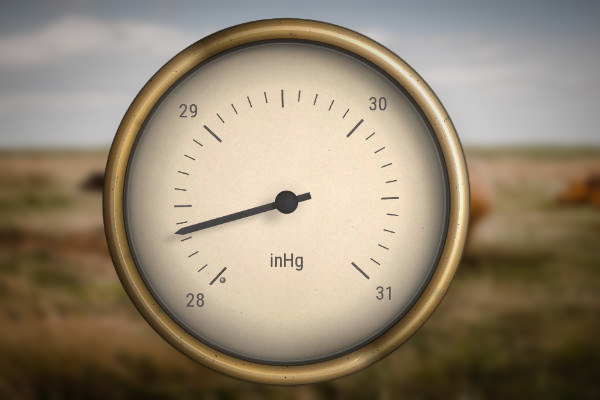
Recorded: **28.35** inHg
